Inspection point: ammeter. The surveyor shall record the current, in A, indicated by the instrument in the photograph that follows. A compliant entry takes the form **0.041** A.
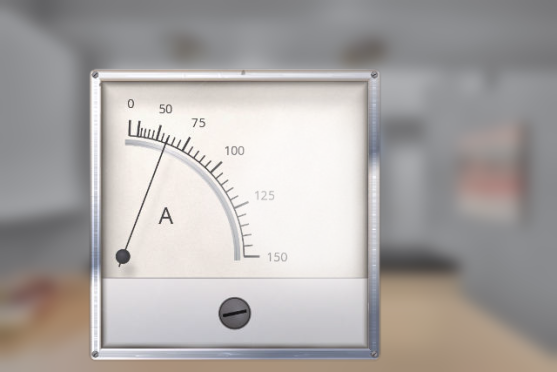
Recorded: **60** A
